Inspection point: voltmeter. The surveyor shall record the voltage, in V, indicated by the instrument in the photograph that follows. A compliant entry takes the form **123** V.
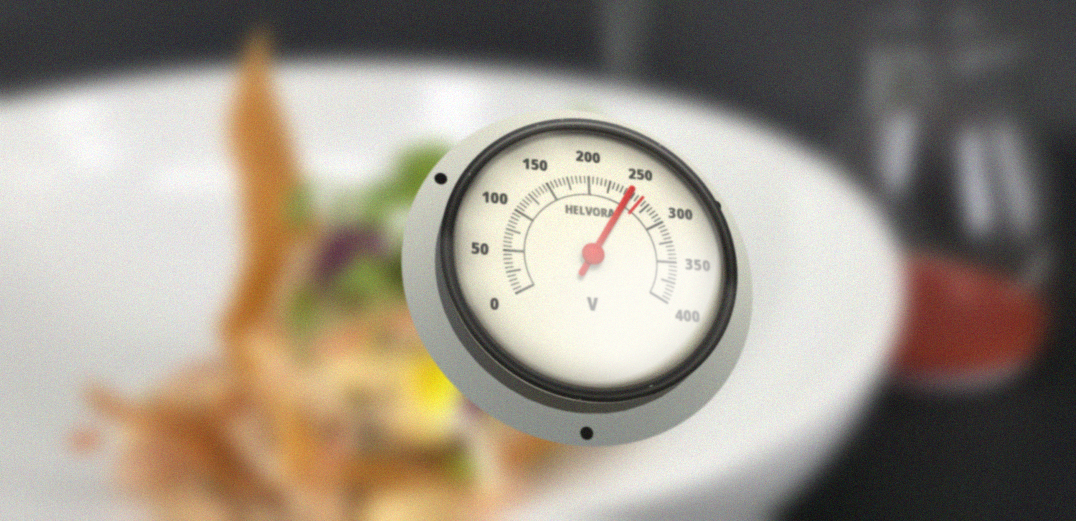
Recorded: **250** V
